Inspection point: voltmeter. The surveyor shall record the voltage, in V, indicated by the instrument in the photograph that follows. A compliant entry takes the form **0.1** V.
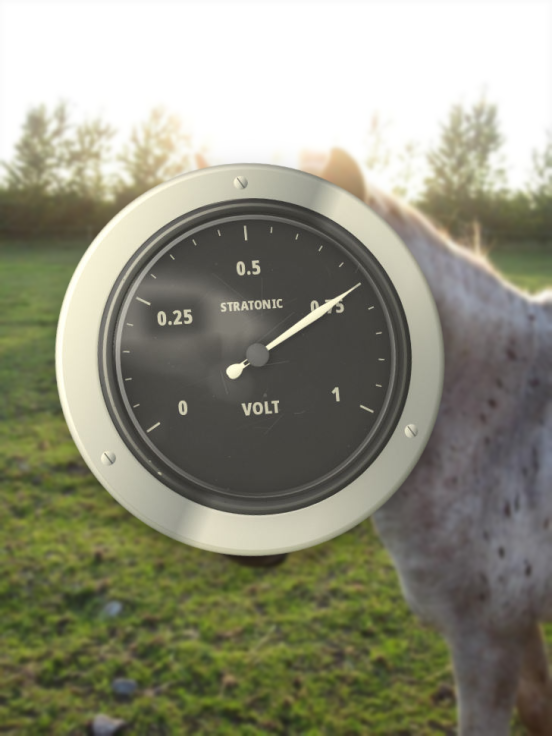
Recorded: **0.75** V
